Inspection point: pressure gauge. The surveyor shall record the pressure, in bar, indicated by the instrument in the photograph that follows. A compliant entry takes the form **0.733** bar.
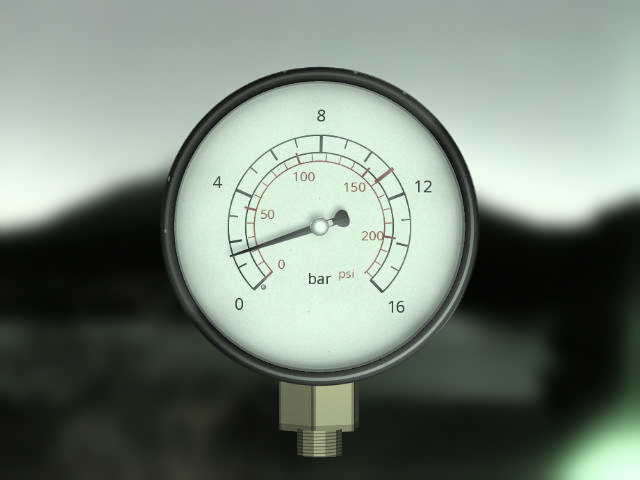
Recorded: **1.5** bar
